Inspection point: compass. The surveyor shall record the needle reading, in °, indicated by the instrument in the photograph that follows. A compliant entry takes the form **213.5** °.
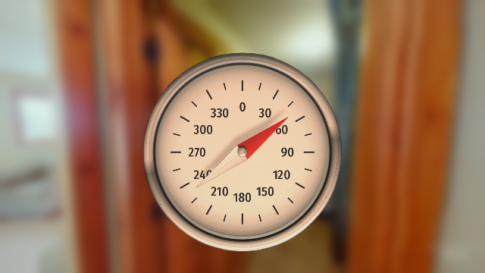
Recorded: **52.5** °
